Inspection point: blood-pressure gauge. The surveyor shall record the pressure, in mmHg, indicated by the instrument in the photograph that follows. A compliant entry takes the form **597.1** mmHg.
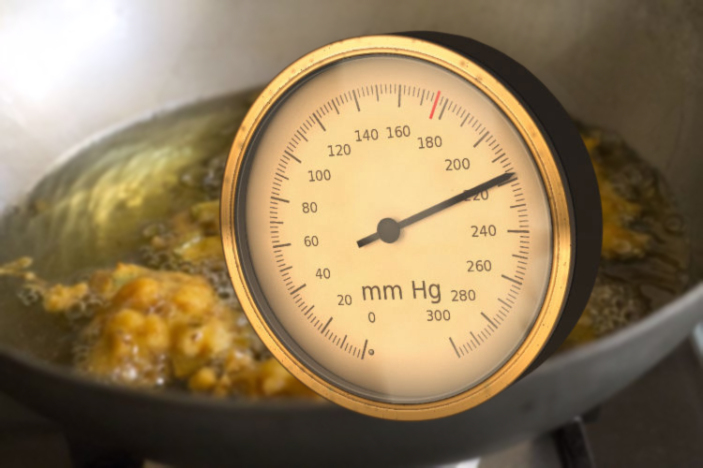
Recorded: **218** mmHg
